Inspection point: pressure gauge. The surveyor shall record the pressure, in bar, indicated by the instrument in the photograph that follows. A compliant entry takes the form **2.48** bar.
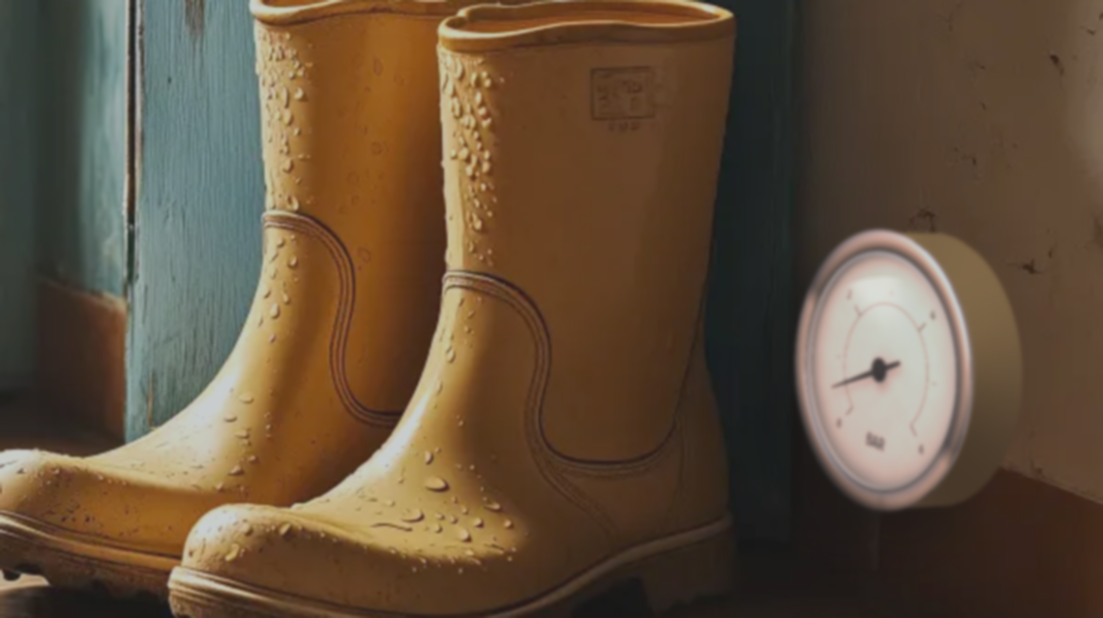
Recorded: **0.5** bar
